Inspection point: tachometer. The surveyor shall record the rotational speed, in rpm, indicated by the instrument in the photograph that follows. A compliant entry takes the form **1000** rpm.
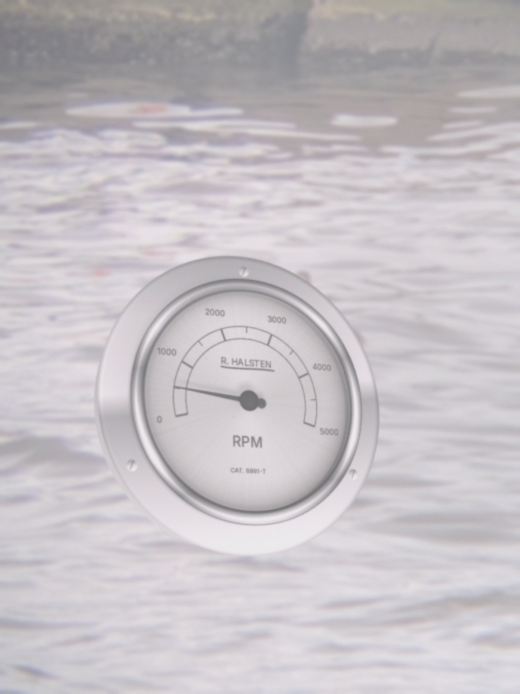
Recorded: **500** rpm
